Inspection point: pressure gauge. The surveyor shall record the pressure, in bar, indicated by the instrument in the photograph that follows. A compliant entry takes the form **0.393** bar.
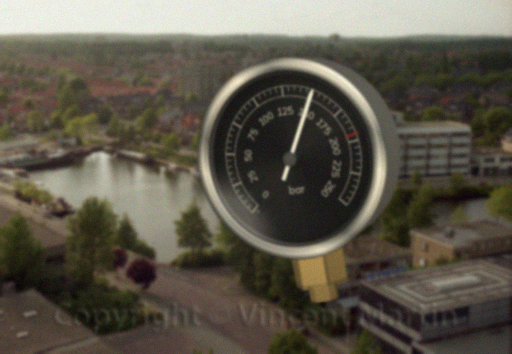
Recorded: **150** bar
